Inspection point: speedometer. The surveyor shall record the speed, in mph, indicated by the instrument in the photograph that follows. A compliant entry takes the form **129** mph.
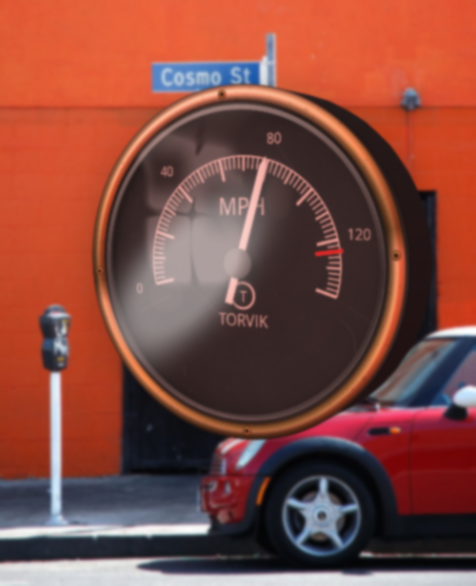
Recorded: **80** mph
